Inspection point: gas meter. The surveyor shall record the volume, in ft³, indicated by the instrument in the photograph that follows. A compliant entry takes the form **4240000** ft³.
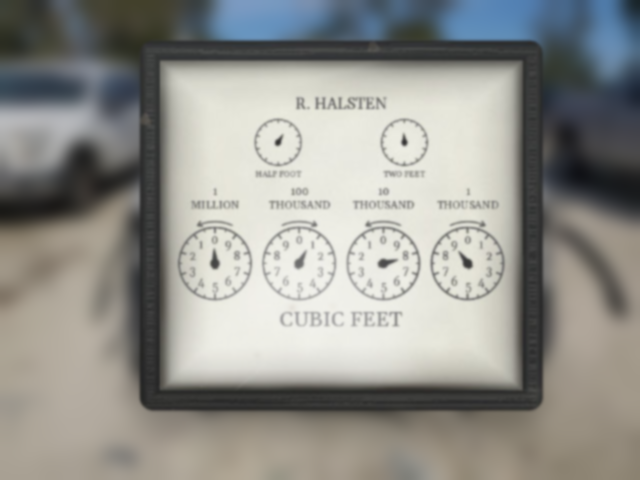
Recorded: **7900** ft³
